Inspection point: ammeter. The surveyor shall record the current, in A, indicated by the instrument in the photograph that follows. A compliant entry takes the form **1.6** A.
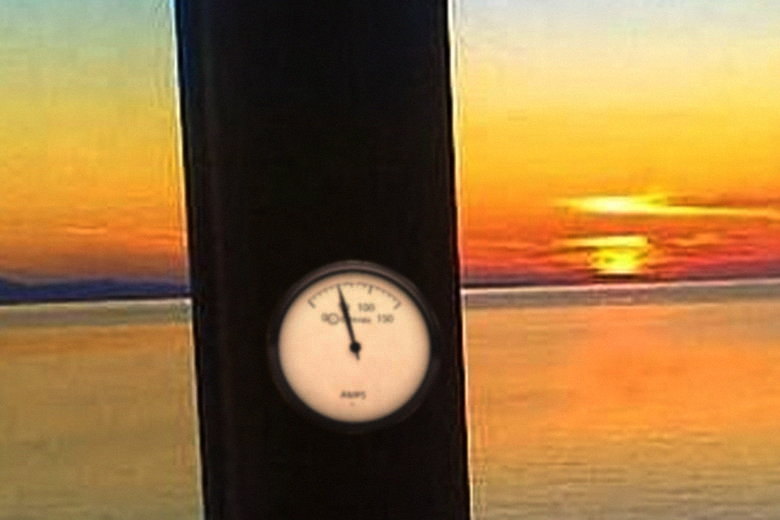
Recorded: **50** A
